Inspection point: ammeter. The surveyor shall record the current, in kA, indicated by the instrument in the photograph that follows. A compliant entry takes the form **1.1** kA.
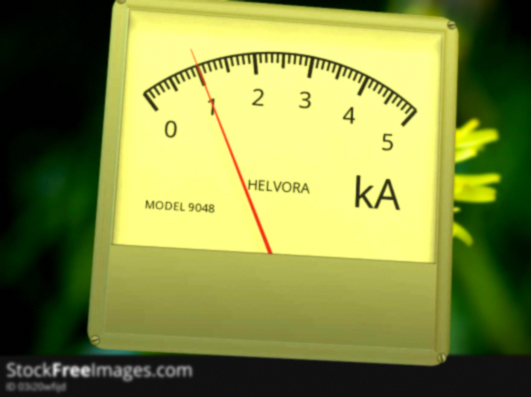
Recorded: **1** kA
